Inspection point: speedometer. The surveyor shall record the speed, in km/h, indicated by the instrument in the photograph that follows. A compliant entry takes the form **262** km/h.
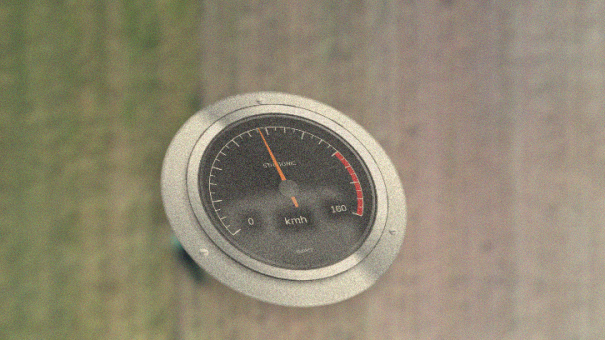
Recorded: **75** km/h
